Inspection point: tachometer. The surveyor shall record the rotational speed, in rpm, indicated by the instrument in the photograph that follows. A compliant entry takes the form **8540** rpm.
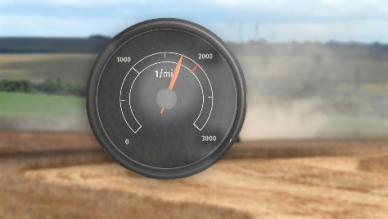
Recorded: **1750** rpm
